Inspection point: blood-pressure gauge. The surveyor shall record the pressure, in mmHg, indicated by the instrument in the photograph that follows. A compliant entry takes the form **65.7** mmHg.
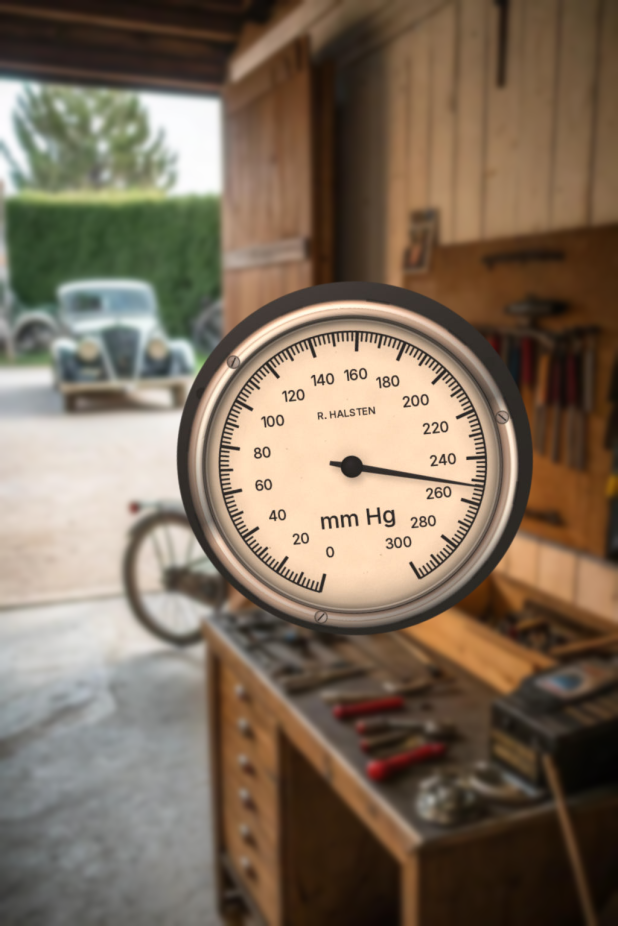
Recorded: **252** mmHg
